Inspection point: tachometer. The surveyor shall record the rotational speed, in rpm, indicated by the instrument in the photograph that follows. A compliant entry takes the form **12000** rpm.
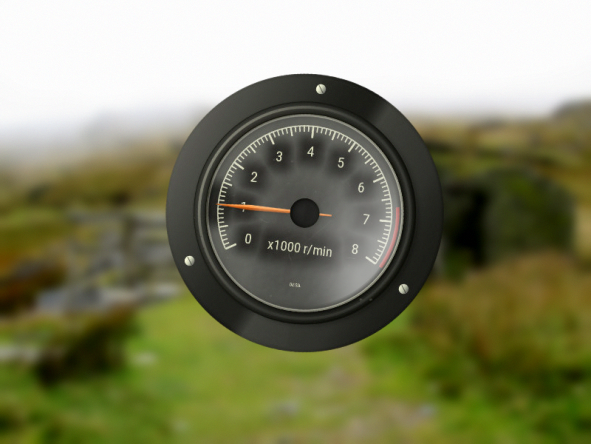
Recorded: **1000** rpm
